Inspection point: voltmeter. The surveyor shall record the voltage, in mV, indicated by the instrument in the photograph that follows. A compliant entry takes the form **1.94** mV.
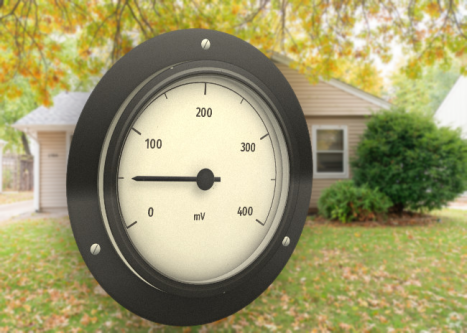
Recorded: **50** mV
